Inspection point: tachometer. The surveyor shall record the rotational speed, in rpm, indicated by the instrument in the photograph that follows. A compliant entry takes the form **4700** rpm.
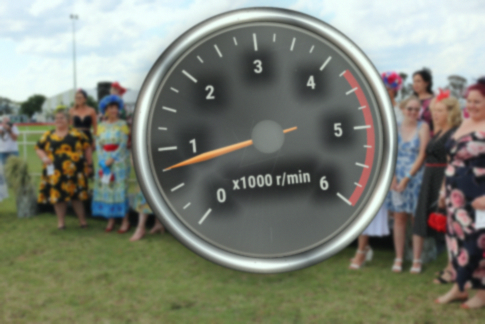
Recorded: **750** rpm
